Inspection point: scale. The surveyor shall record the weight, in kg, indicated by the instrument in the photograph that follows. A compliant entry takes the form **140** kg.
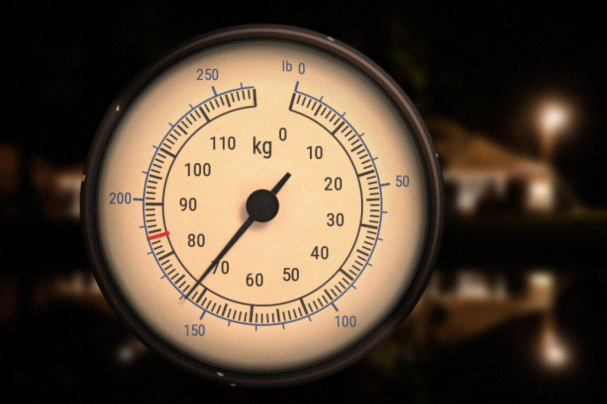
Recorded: **72** kg
